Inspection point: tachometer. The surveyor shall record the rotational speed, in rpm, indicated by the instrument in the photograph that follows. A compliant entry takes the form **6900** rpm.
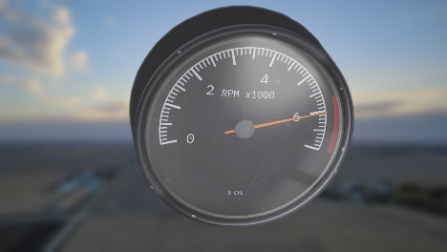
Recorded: **6000** rpm
